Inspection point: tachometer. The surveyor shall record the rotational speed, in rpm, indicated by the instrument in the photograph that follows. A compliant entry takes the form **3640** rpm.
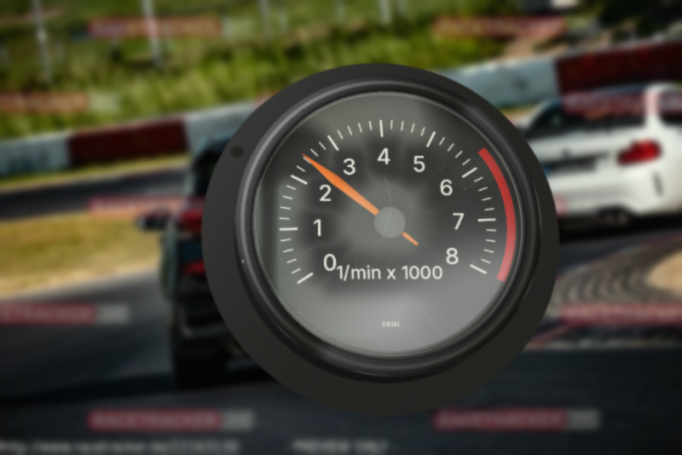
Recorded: **2400** rpm
